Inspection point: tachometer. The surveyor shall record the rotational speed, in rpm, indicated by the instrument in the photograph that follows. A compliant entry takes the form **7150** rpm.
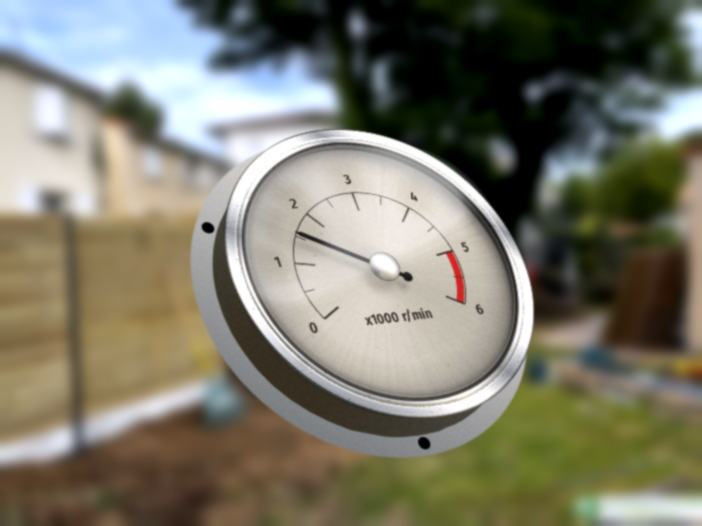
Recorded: **1500** rpm
